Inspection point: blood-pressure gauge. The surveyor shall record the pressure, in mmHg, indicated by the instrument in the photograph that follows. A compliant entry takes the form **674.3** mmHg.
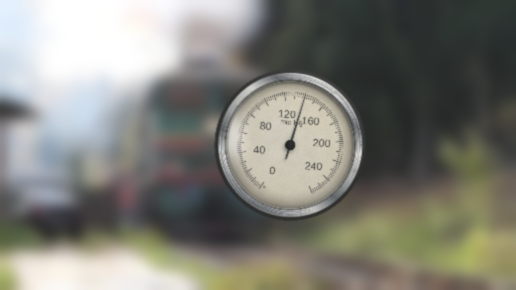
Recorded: **140** mmHg
